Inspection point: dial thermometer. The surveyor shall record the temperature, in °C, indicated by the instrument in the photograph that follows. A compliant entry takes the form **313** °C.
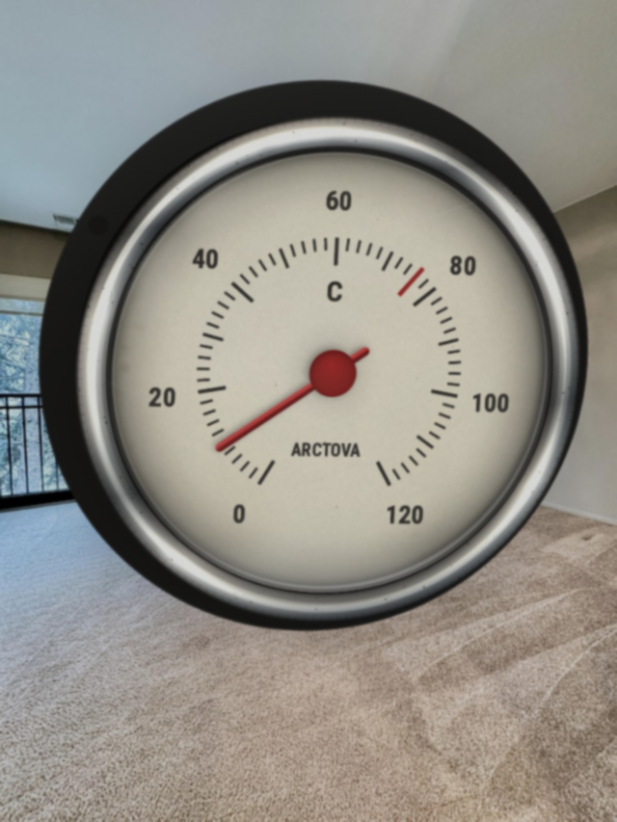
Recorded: **10** °C
